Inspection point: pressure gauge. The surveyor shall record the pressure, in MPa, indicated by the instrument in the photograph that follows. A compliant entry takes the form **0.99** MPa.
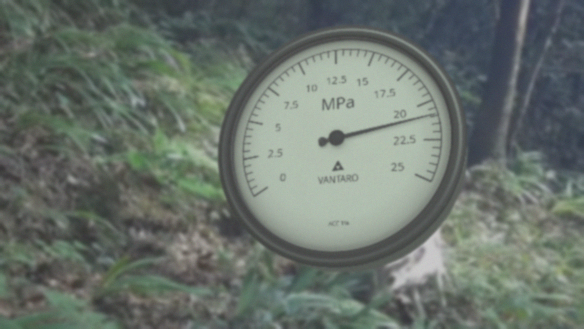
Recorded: **21** MPa
